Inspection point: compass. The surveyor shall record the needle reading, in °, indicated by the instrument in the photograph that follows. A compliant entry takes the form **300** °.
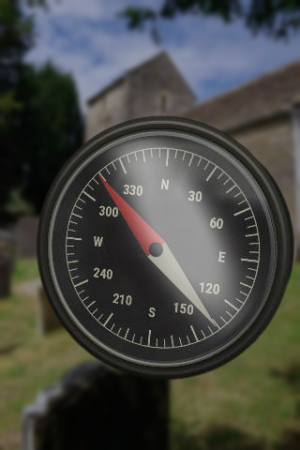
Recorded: **315** °
